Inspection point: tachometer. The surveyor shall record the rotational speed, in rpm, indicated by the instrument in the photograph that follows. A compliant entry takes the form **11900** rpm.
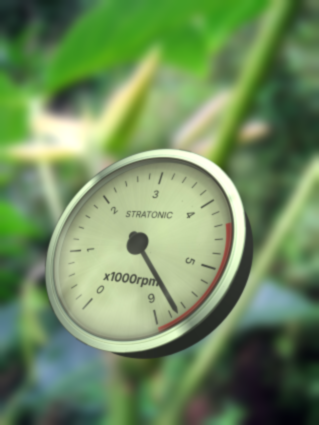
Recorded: **5700** rpm
